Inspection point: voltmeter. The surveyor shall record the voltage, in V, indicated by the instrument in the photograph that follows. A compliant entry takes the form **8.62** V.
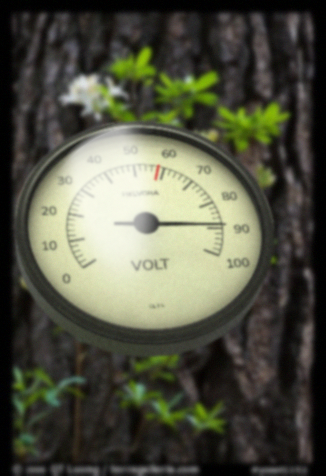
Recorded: **90** V
